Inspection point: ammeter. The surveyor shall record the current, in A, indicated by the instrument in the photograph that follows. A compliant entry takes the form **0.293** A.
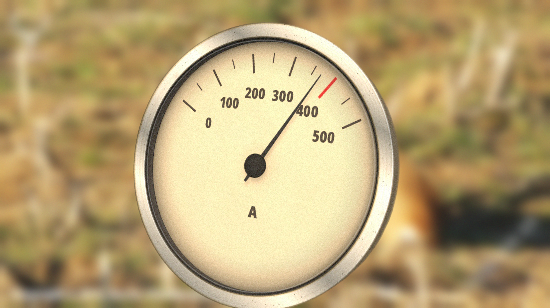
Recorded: **375** A
